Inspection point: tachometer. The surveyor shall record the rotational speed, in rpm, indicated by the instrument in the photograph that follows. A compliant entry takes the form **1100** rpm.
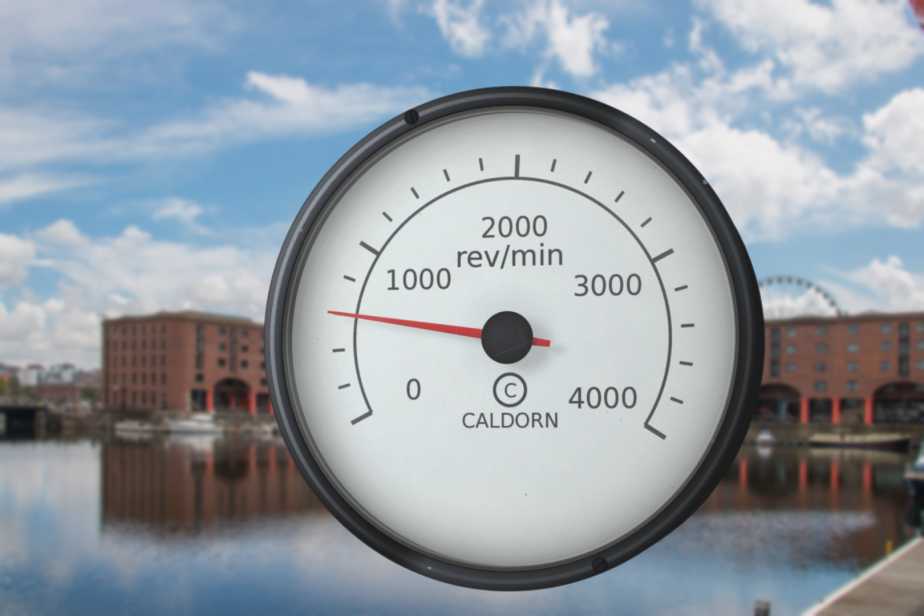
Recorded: **600** rpm
